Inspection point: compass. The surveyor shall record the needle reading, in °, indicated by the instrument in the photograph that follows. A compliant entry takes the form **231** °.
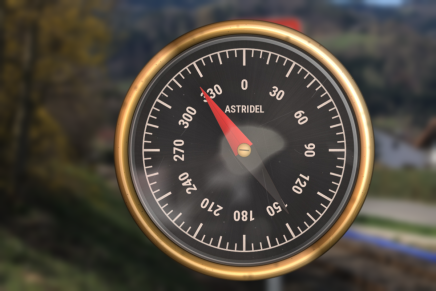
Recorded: **325** °
